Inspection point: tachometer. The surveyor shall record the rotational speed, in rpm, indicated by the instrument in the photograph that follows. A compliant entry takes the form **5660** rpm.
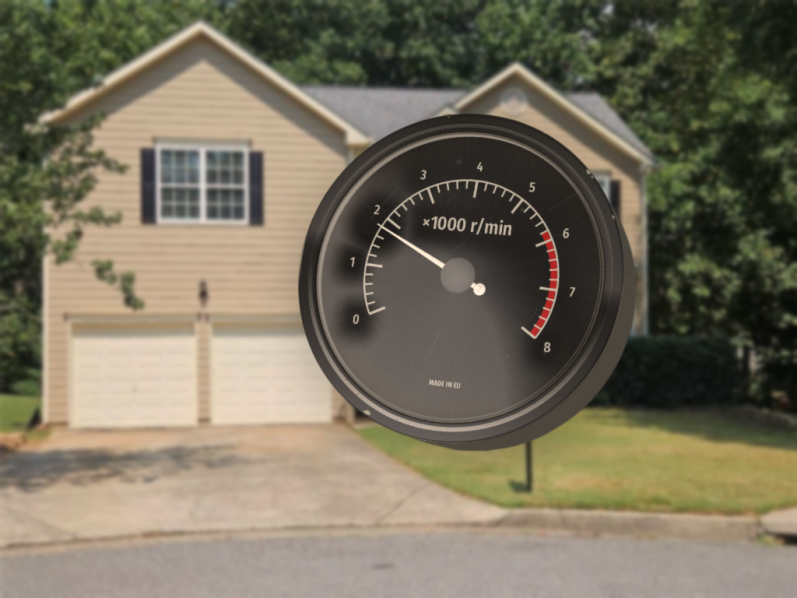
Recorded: **1800** rpm
